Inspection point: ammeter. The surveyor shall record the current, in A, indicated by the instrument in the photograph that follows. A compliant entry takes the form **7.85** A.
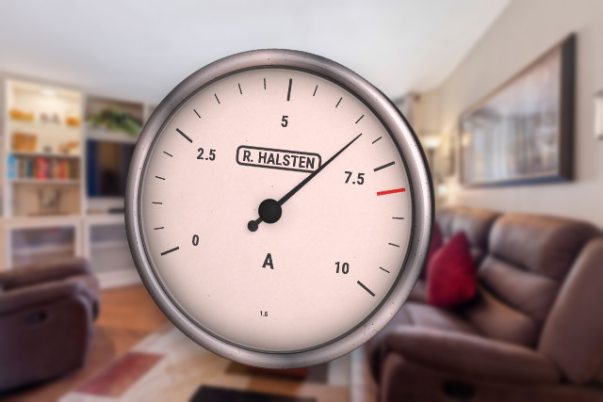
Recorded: **6.75** A
